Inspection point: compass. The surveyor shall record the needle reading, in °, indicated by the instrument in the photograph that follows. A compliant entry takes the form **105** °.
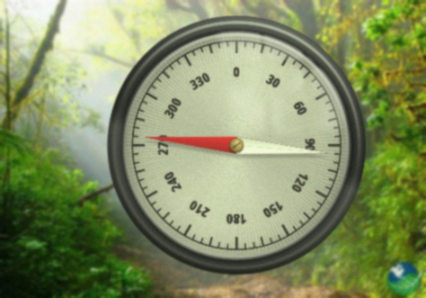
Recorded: **275** °
